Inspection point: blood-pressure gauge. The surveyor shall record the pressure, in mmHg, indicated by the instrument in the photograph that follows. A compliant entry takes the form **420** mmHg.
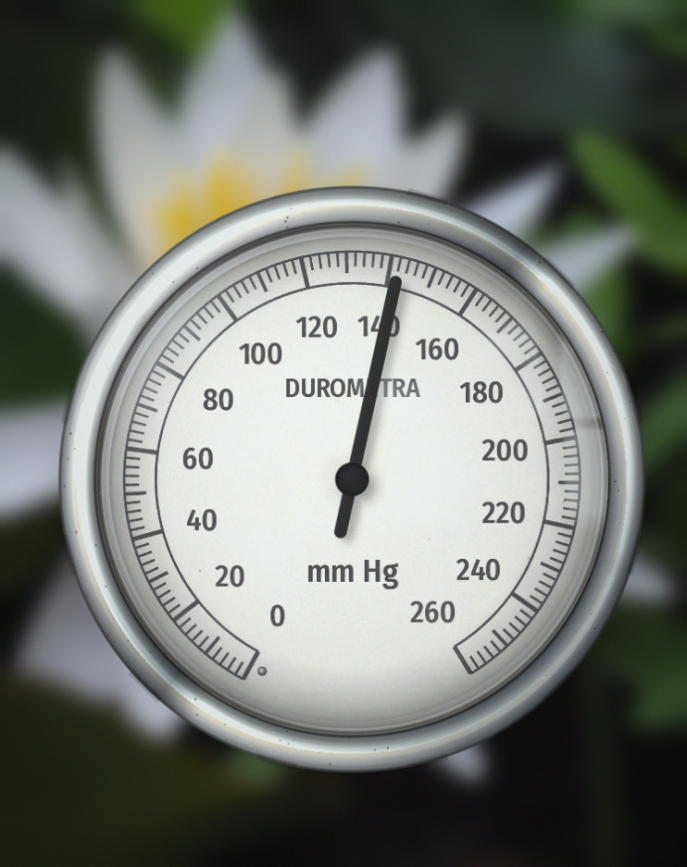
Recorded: **142** mmHg
